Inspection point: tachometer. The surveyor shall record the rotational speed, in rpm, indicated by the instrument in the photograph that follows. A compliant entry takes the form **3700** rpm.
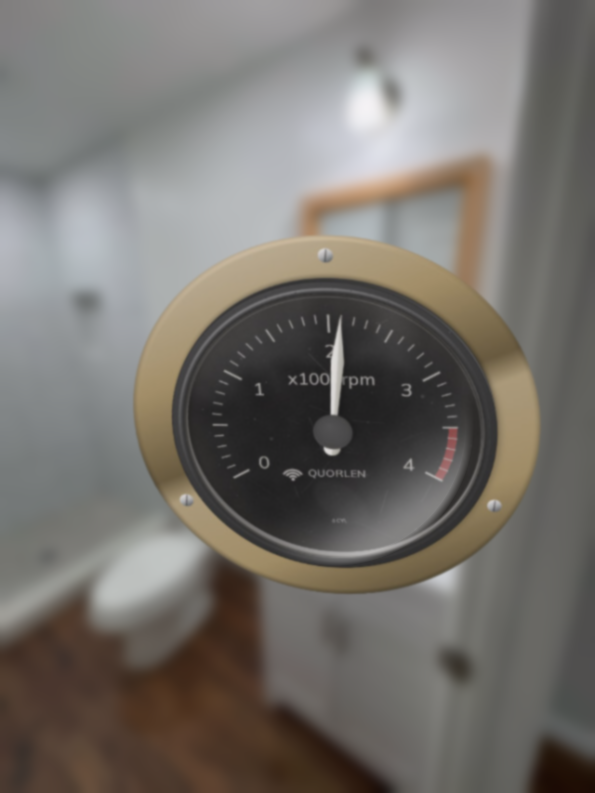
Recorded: **2100** rpm
